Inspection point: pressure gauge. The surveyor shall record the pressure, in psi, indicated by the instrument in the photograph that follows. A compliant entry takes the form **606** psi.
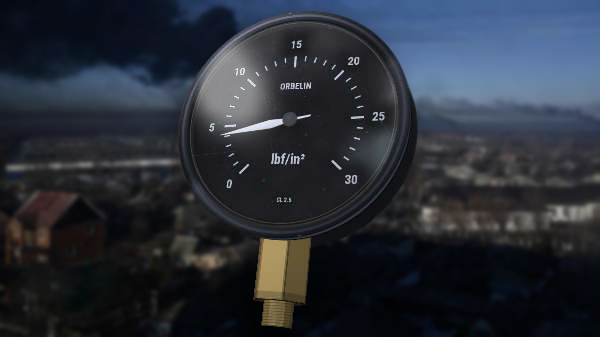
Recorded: **4** psi
